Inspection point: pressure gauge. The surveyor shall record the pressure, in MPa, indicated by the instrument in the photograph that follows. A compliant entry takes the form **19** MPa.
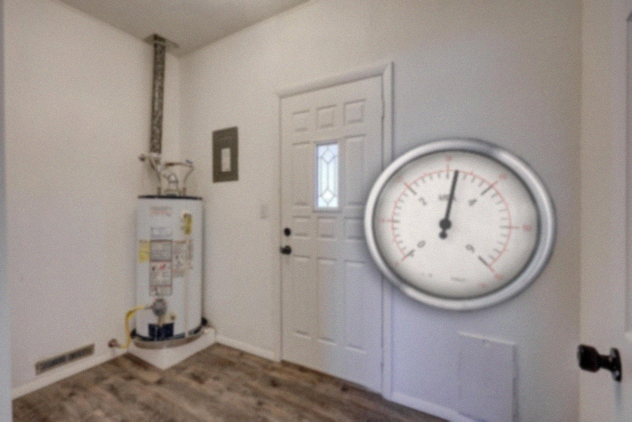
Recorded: **3.2** MPa
